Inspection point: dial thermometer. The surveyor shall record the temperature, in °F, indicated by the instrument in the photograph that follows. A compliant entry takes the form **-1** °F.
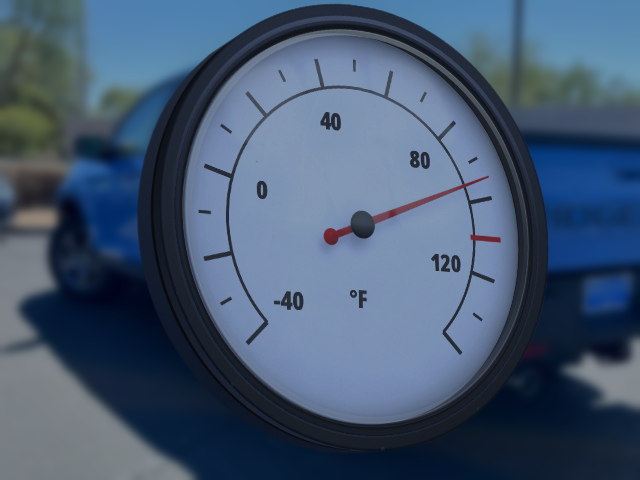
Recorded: **95** °F
